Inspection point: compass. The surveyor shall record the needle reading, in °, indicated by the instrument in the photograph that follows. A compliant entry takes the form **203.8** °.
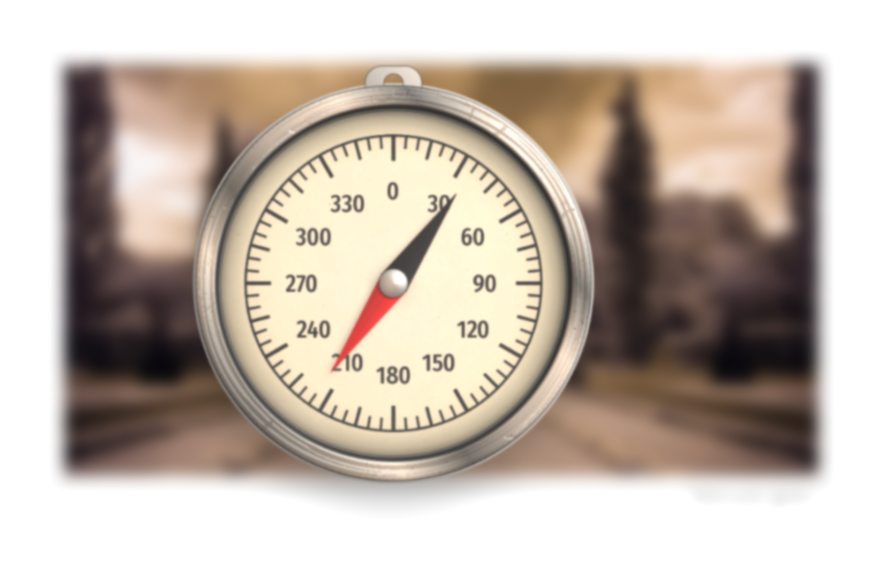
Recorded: **215** °
